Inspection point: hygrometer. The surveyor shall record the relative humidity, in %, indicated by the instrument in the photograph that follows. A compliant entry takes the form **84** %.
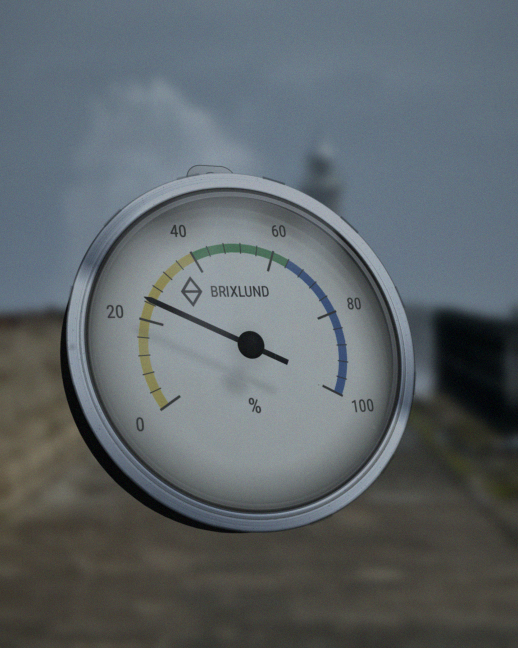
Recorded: **24** %
